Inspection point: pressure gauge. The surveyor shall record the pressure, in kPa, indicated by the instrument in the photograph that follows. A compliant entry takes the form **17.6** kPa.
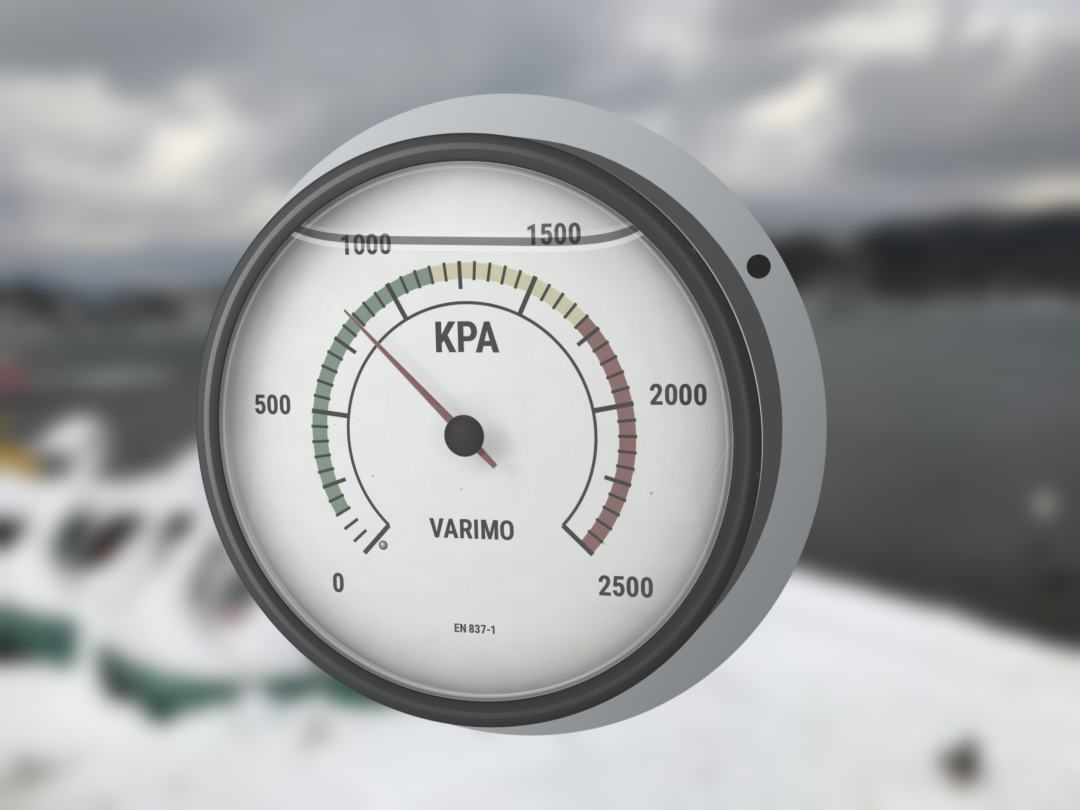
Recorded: **850** kPa
